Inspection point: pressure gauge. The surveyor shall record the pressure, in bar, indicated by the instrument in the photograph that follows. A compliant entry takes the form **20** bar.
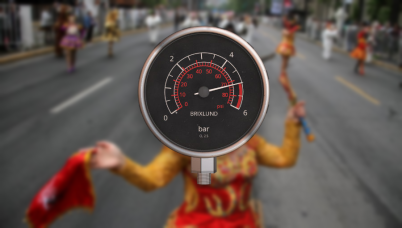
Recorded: **5** bar
